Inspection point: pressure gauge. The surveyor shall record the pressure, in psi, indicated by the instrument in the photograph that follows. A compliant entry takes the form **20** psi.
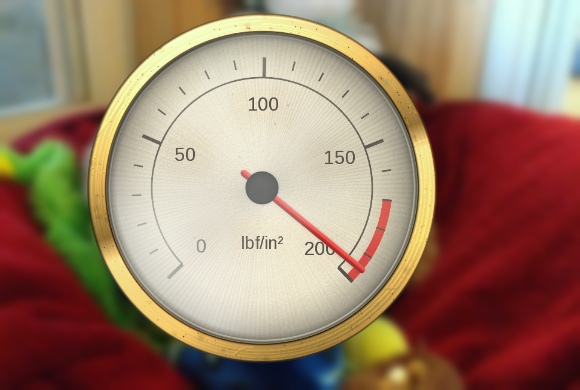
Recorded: **195** psi
